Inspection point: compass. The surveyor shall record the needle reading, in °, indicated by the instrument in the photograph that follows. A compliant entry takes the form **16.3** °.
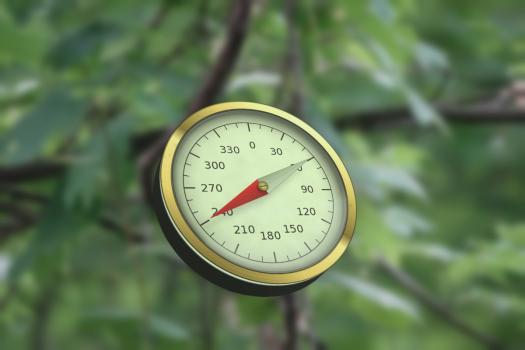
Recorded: **240** °
